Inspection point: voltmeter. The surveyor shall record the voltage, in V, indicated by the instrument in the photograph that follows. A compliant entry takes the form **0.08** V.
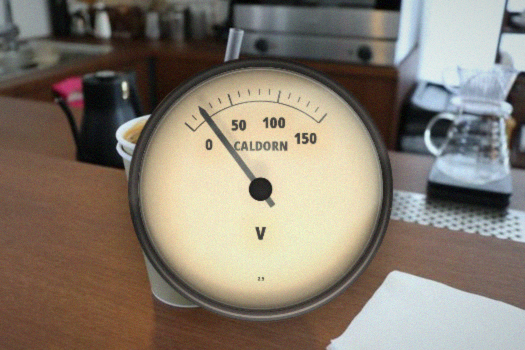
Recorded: **20** V
